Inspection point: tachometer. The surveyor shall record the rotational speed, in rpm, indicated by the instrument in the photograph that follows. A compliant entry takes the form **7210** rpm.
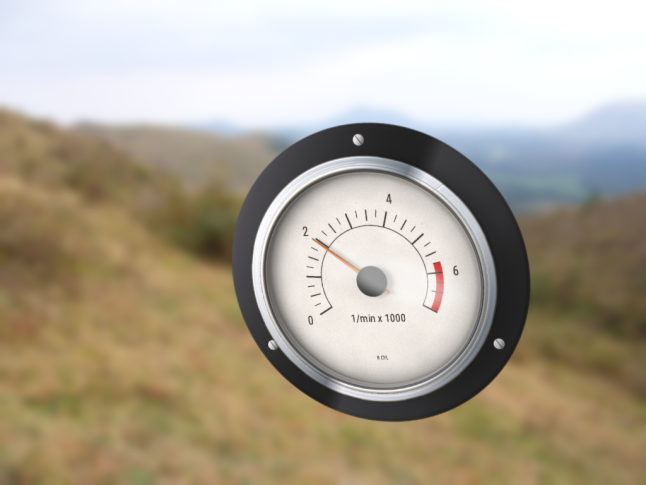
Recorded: **2000** rpm
